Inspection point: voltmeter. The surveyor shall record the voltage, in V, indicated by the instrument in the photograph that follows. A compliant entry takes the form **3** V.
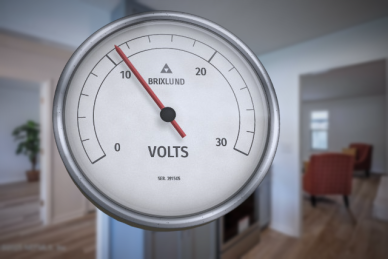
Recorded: **11** V
